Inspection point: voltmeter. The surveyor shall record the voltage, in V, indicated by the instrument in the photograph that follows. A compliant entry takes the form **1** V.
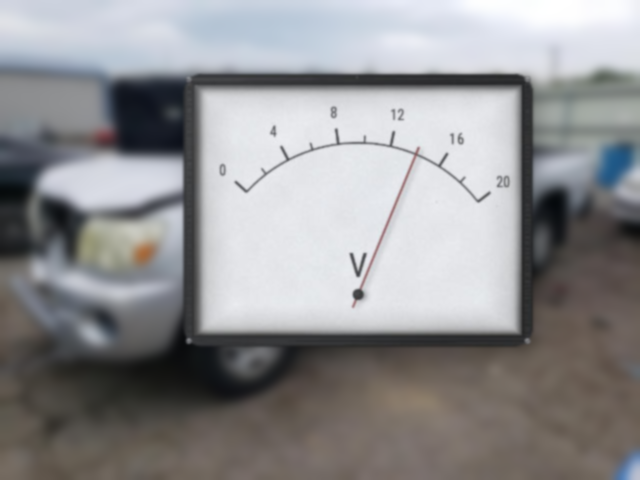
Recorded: **14** V
